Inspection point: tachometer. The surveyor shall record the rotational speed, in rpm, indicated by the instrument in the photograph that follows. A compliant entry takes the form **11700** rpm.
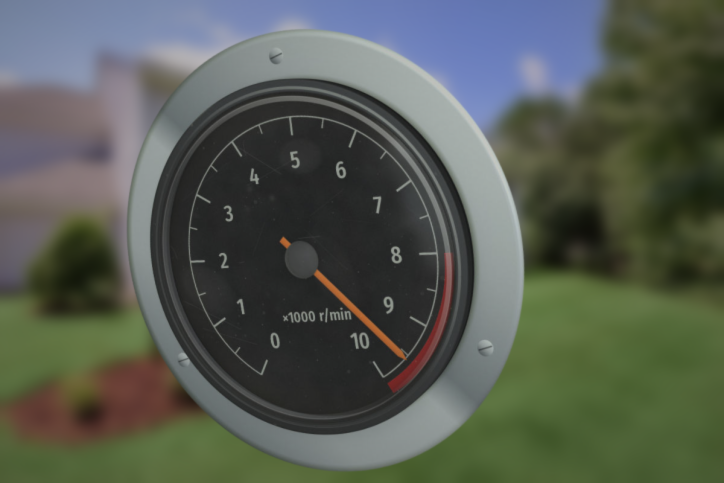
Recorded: **9500** rpm
